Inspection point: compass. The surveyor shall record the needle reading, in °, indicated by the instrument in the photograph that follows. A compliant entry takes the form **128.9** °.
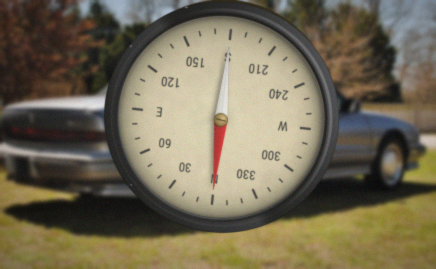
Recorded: **0** °
